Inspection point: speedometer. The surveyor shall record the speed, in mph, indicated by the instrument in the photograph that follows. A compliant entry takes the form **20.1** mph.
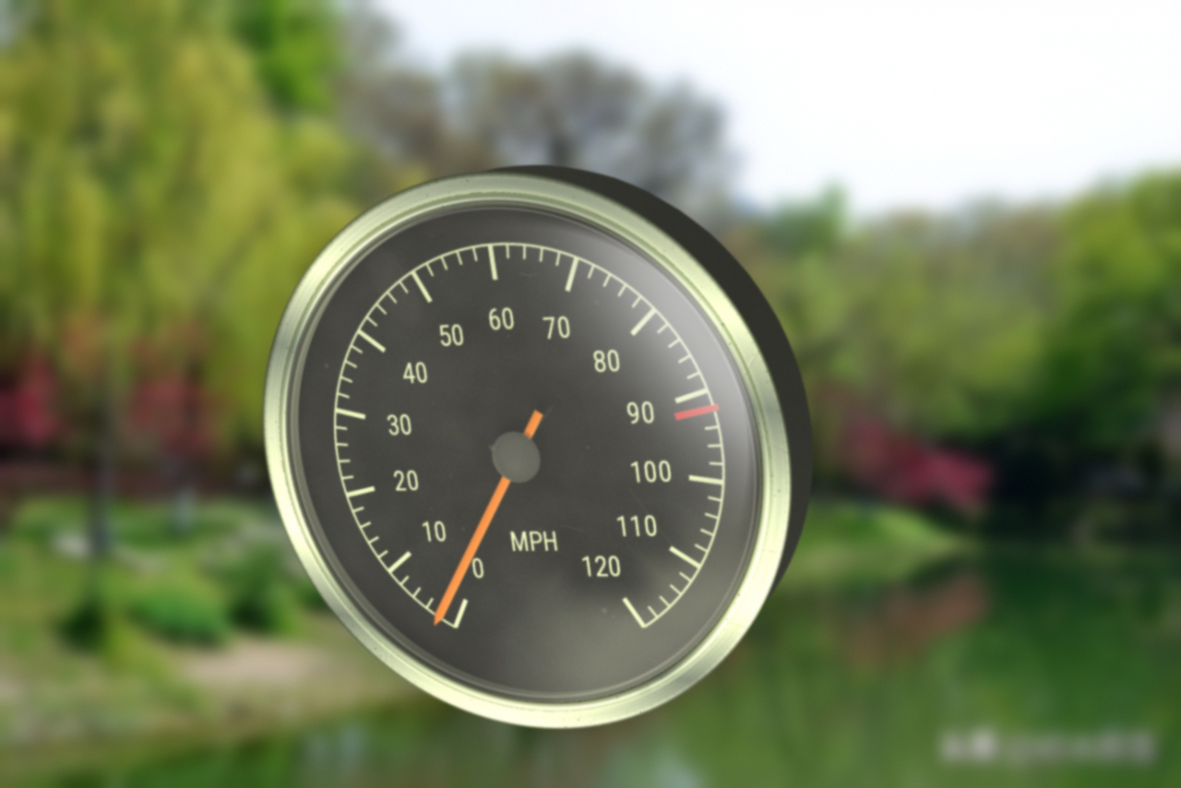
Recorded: **2** mph
